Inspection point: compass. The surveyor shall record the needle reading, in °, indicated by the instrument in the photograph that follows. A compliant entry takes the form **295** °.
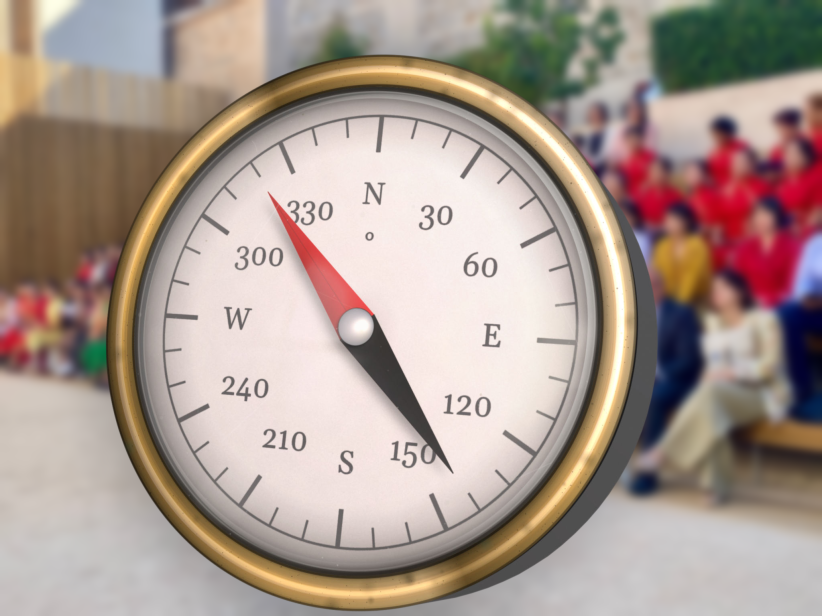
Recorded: **320** °
